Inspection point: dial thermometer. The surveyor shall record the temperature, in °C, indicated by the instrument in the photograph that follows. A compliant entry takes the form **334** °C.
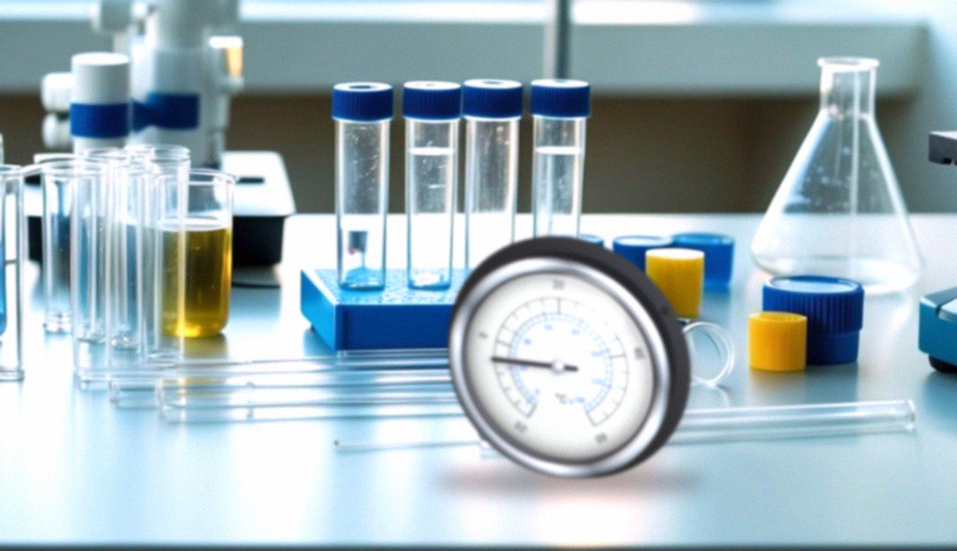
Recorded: **-4** °C
